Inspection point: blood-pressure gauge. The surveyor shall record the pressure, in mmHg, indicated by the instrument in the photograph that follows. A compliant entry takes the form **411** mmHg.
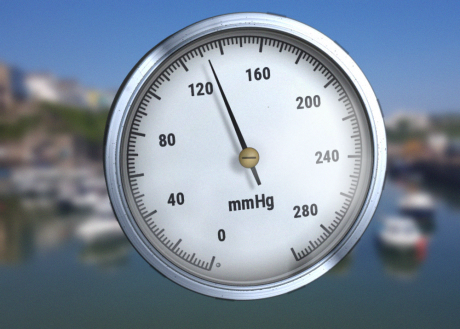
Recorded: **132** mmHg
